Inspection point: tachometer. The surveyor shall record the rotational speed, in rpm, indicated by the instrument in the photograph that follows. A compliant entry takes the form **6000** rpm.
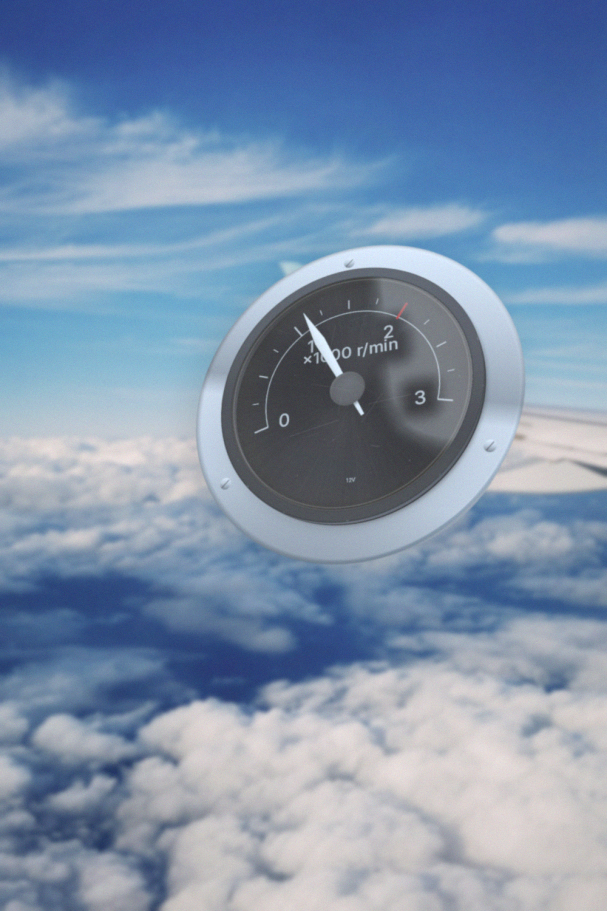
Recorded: **1125** rpm
